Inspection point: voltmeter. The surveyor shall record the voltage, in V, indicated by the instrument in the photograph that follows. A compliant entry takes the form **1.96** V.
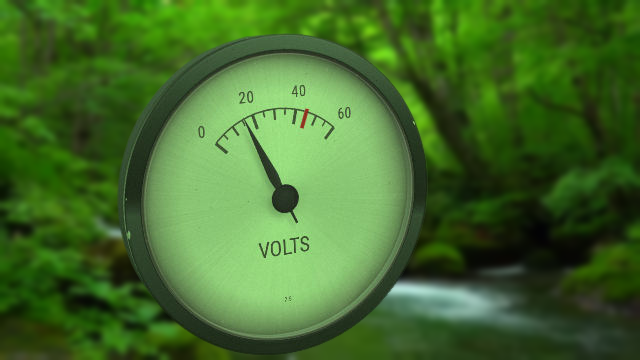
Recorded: **15** V
